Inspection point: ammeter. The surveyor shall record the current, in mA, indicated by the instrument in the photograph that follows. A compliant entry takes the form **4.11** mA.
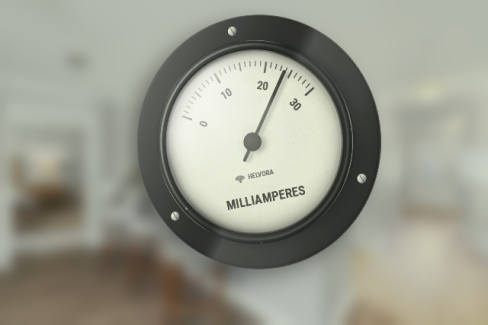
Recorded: **24** mA
